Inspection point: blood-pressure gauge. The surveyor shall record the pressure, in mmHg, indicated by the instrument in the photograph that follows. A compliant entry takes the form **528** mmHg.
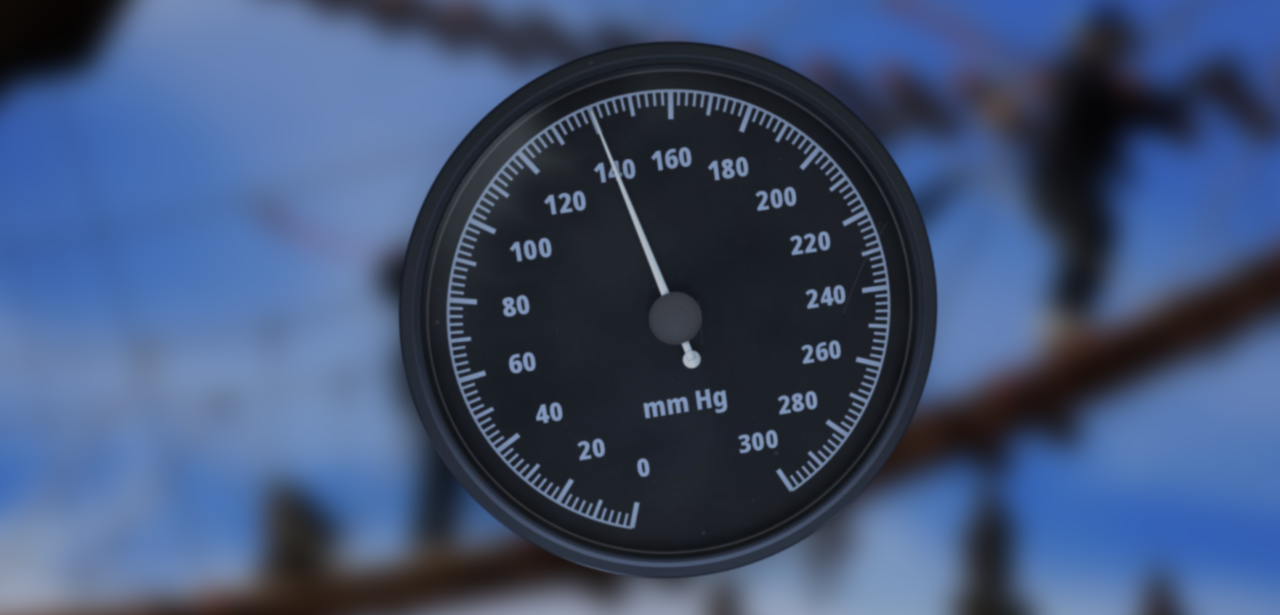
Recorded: **140** mmHg
